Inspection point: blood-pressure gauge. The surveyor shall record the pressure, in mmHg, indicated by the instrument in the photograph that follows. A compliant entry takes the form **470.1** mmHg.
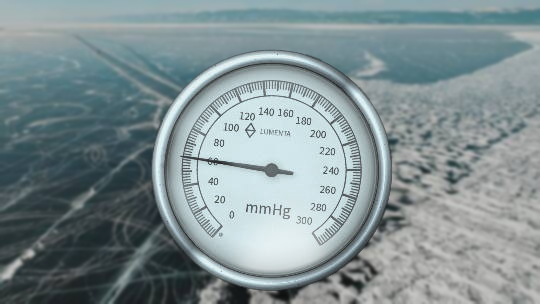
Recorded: **60** mmHg
